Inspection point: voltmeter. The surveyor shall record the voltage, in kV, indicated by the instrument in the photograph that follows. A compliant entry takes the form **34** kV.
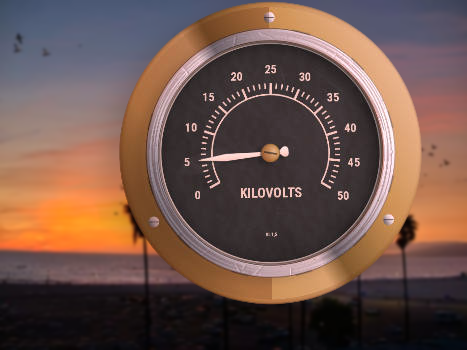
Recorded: **5** kV
